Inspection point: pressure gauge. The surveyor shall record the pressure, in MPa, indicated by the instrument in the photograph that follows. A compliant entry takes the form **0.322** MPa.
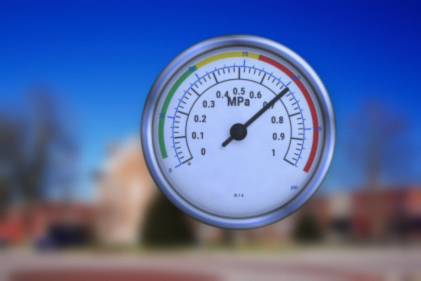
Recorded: **0.7** MPa
